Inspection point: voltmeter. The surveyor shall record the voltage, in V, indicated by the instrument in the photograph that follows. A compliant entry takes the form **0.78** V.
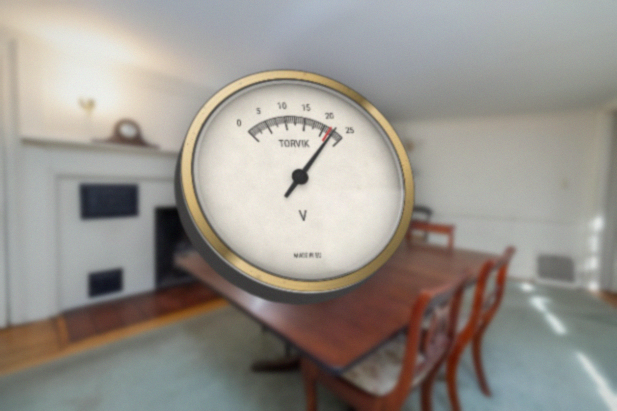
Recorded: **22.5** V
